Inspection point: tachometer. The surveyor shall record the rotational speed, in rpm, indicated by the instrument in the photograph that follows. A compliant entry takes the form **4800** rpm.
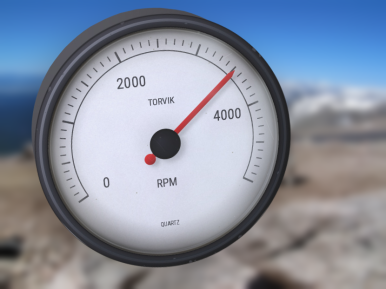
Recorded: **3500** rpm
